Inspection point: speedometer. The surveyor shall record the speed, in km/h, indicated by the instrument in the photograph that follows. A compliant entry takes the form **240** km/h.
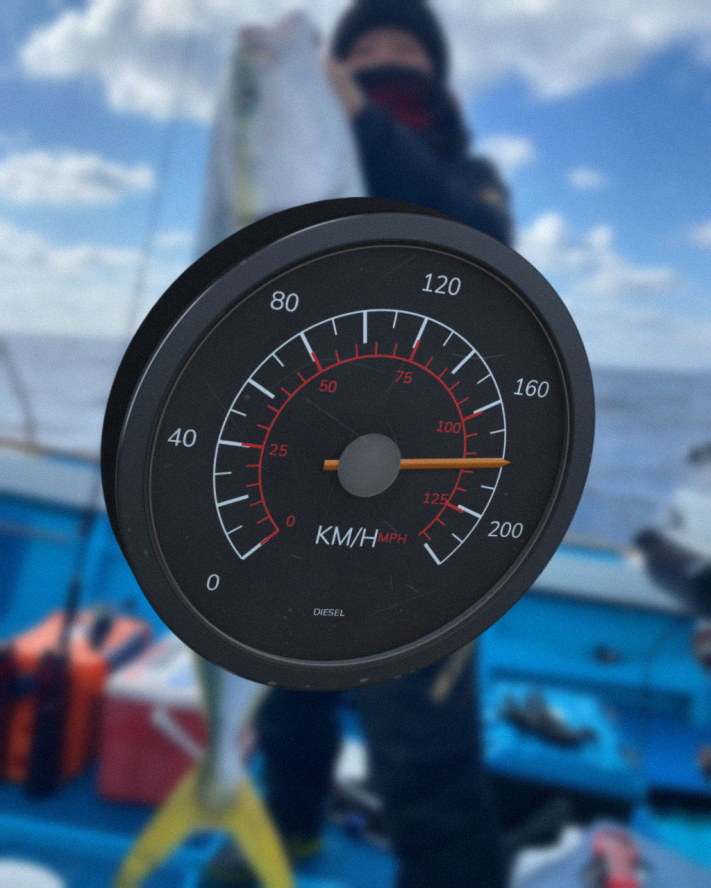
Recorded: **180** km/h
